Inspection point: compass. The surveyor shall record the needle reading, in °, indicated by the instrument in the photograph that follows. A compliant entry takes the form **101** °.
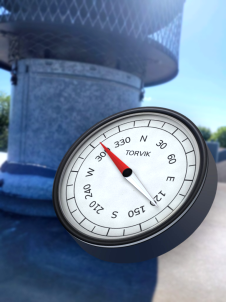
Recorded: **307.5** °
